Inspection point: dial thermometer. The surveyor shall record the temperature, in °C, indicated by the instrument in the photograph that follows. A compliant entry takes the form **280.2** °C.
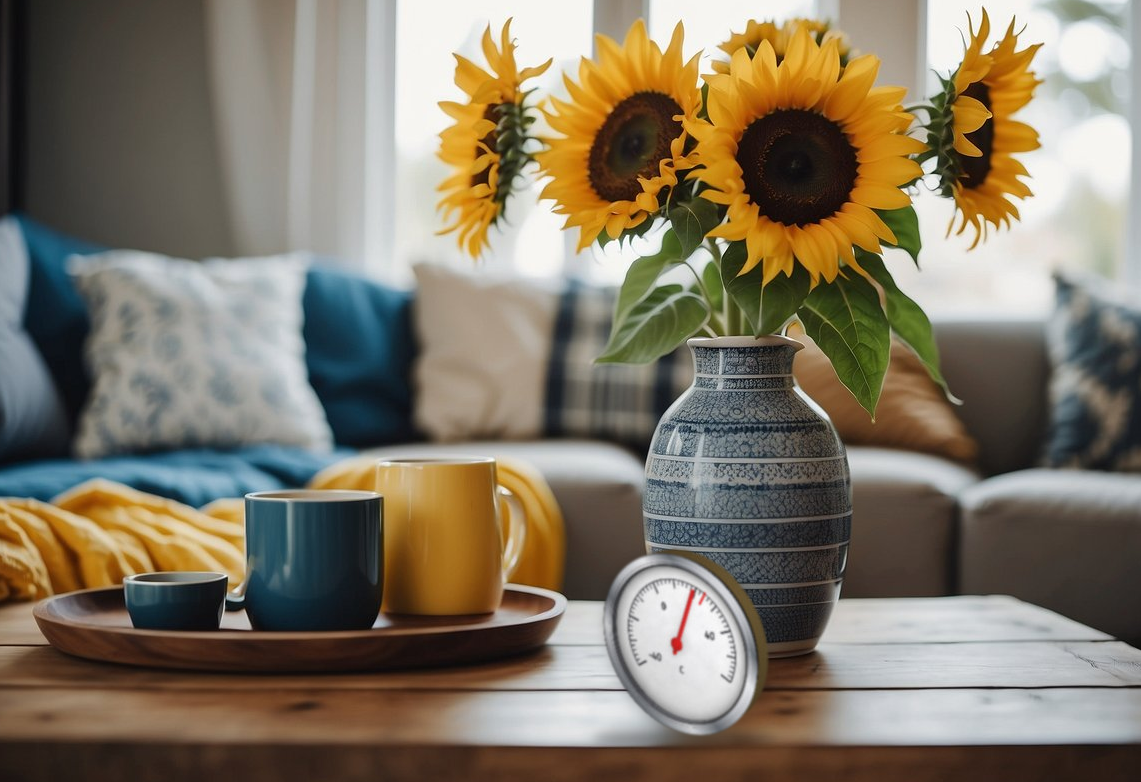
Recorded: **20** °C
